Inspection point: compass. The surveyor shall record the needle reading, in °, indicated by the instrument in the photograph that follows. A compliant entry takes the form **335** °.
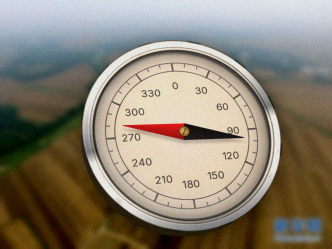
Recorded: **280** °
